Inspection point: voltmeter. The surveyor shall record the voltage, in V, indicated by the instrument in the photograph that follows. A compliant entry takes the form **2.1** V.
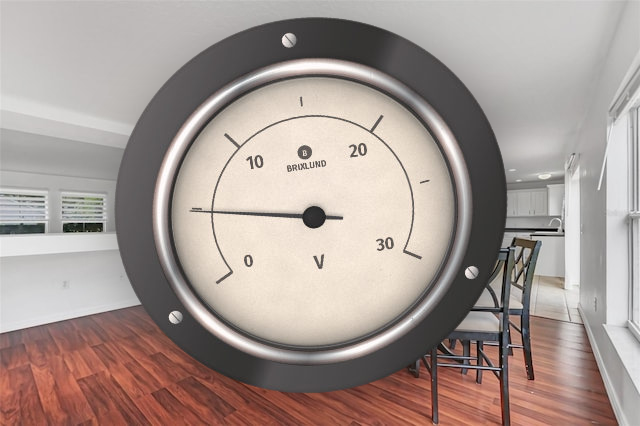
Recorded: **5** V
